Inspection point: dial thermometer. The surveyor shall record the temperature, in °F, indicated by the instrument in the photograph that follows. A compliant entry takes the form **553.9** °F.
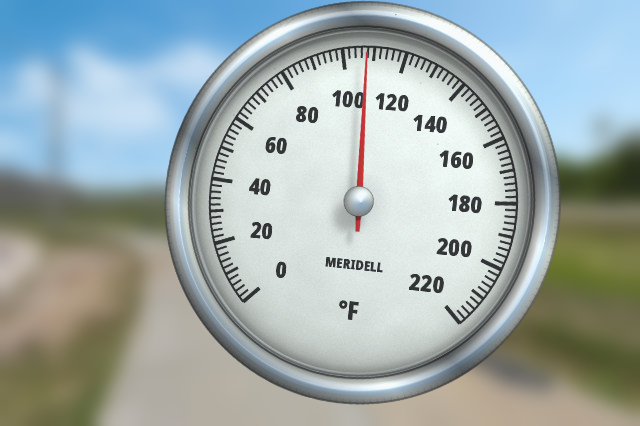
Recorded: **108** °F
